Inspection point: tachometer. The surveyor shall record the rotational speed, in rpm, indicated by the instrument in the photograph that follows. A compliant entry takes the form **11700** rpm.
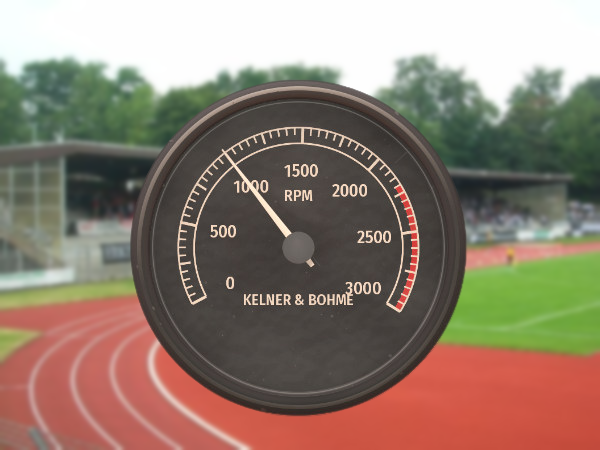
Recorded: **1000** rpm
